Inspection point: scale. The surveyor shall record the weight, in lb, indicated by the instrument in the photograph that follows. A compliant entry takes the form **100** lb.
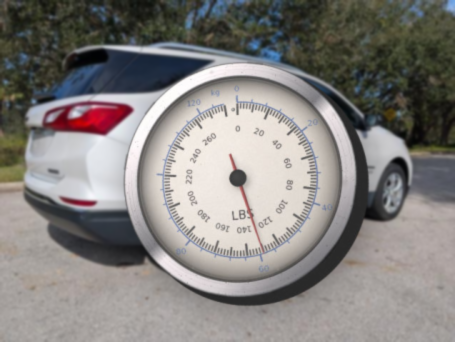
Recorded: **130** lb
